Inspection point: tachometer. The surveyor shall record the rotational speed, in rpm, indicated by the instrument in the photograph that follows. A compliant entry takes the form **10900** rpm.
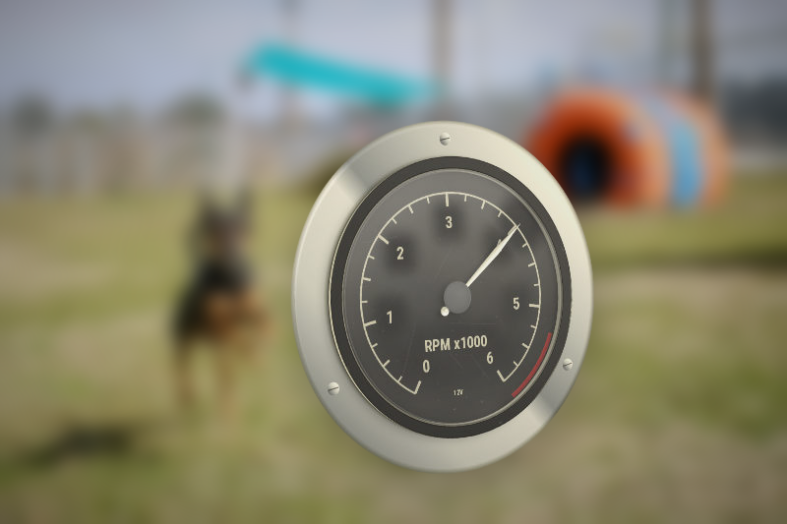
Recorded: **4000** rpm
